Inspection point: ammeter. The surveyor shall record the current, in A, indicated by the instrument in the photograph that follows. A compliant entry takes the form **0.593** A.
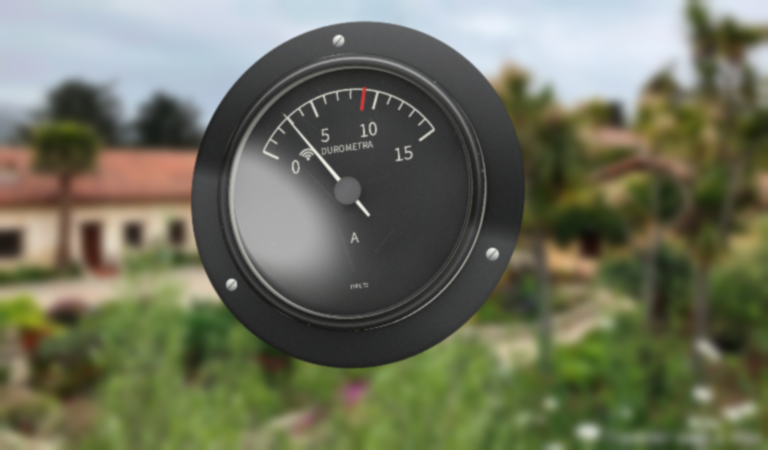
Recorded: **3** A
